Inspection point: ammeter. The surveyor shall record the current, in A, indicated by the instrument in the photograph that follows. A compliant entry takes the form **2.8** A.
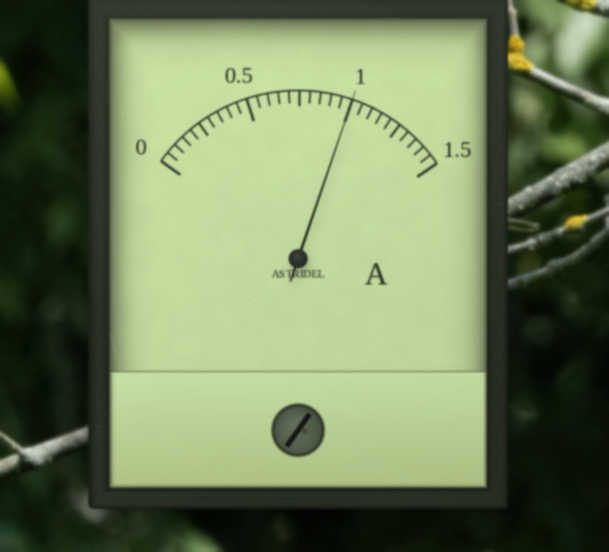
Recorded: **1** A
